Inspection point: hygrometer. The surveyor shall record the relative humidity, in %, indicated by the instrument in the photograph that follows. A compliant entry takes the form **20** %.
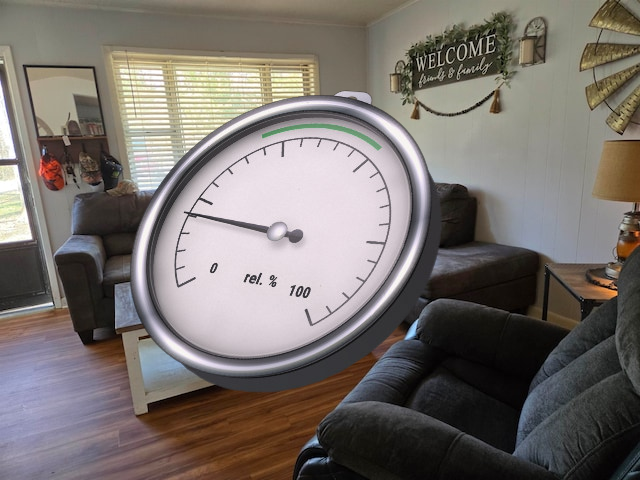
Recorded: **16** %
